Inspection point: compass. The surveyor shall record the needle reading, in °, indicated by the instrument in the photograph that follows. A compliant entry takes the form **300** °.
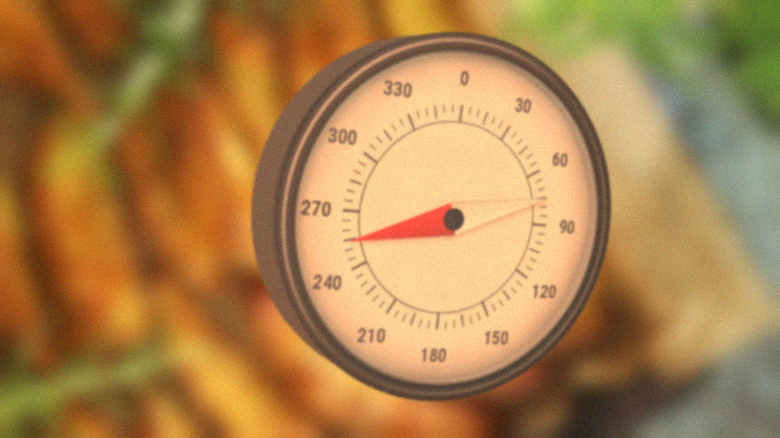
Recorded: **255** °
